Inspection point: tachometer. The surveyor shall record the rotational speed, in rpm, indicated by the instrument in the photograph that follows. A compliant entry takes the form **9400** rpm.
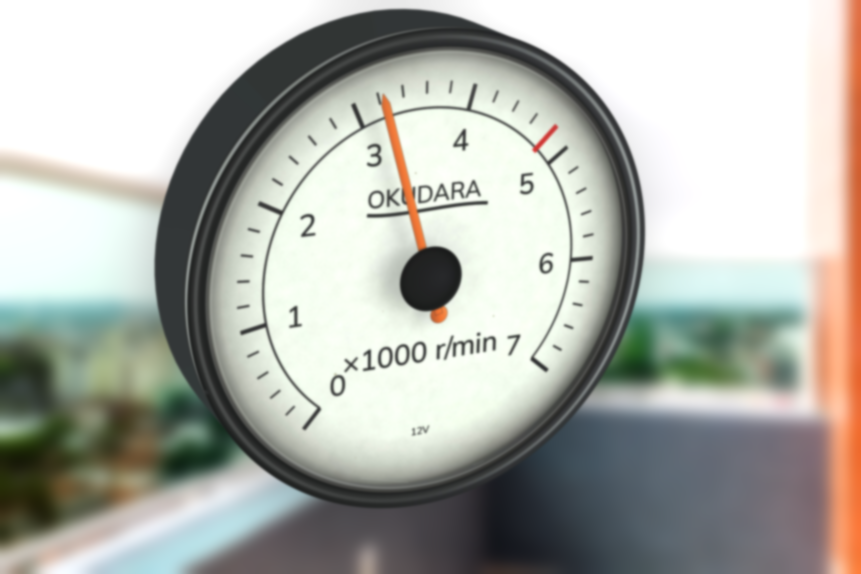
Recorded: **3200** rpm
